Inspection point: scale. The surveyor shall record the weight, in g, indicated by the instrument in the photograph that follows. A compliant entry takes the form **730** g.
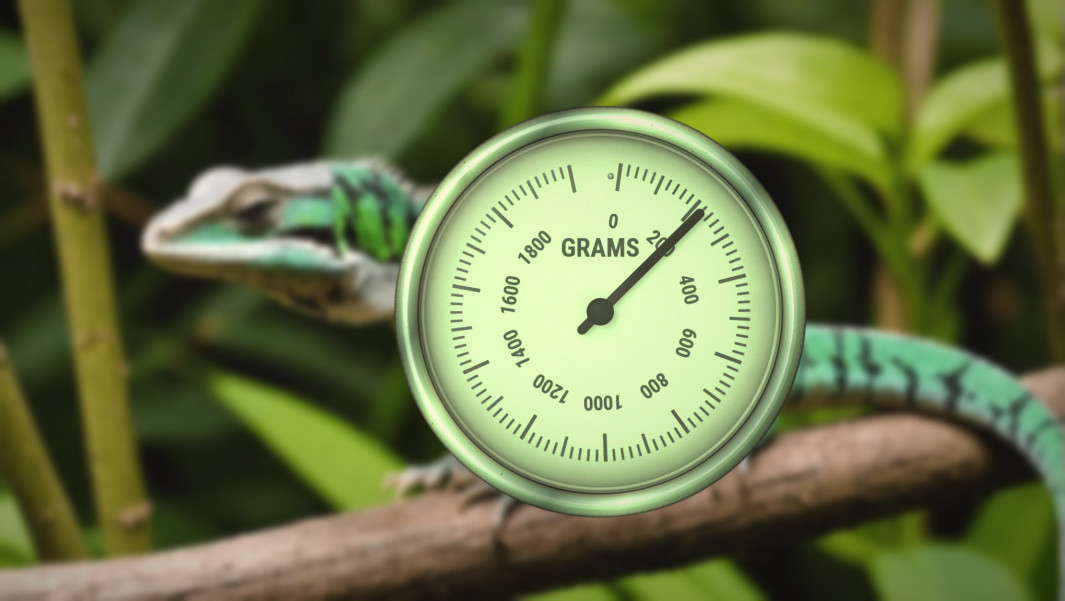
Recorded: **220** g
